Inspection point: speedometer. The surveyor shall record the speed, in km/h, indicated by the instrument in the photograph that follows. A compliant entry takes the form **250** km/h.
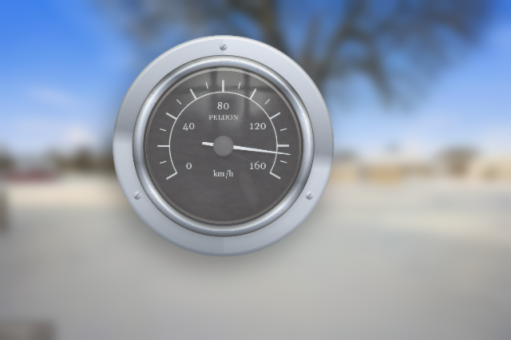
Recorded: **145** km/h
